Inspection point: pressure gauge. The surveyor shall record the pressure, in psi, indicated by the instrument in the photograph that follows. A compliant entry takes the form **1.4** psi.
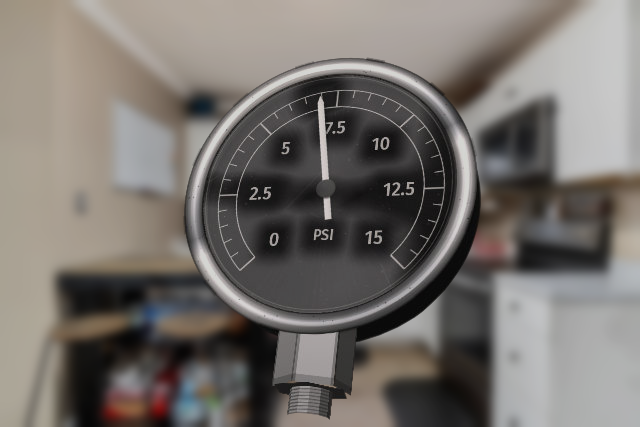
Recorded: **7** psi
